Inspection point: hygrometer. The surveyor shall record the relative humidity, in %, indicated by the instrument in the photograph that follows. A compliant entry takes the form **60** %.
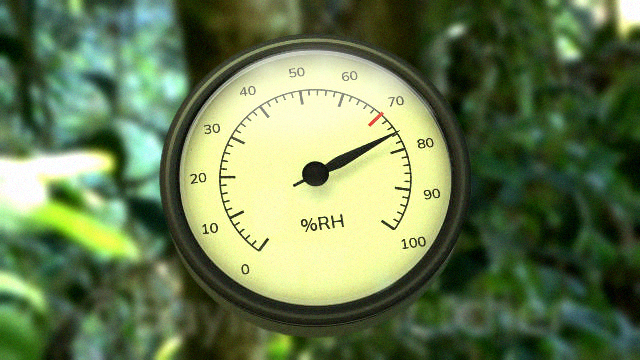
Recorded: **76** %
